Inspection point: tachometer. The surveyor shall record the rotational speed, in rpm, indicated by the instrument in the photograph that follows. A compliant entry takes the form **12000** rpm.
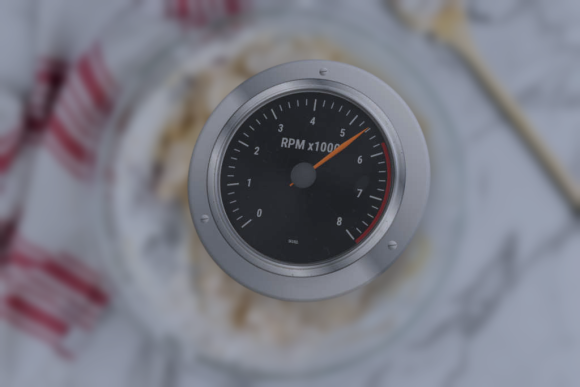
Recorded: **5400** rpm
